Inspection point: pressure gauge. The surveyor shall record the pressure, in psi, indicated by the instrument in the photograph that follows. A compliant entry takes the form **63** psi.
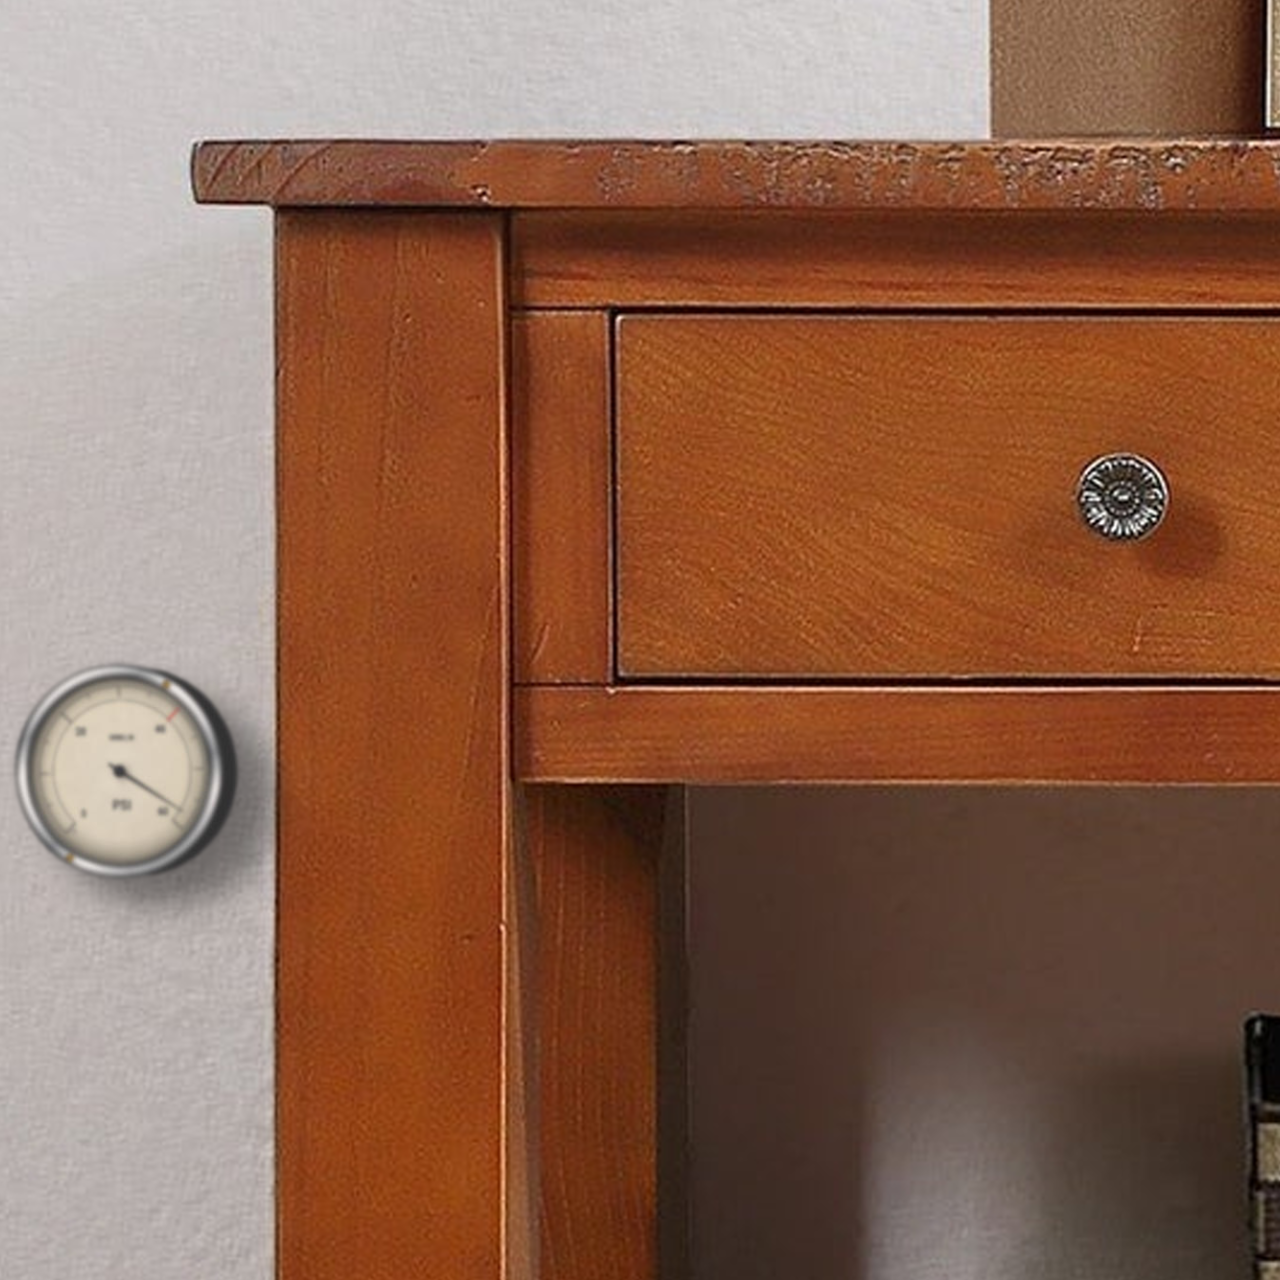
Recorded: **57.5** psi
